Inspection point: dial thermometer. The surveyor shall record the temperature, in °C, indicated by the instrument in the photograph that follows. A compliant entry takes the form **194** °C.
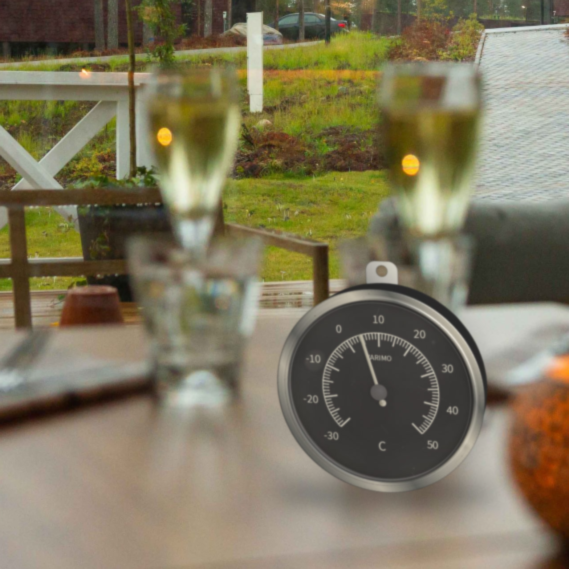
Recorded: **5** °C
